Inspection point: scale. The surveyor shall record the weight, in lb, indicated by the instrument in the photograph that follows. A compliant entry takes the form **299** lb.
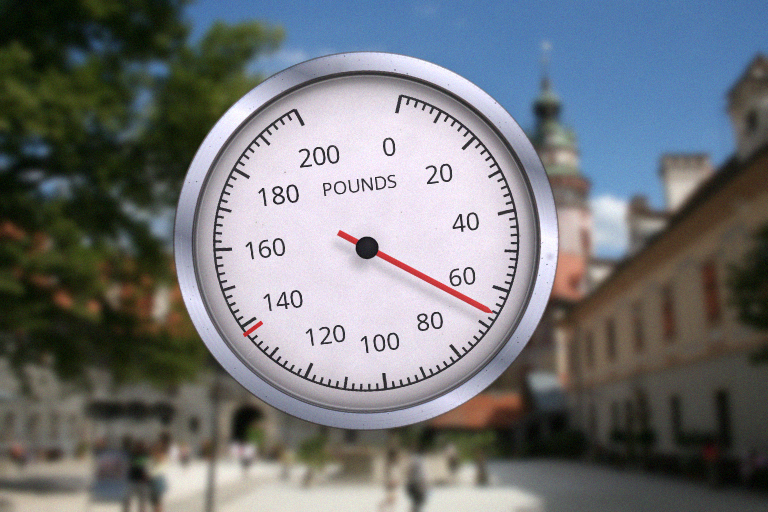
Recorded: **66** lb
